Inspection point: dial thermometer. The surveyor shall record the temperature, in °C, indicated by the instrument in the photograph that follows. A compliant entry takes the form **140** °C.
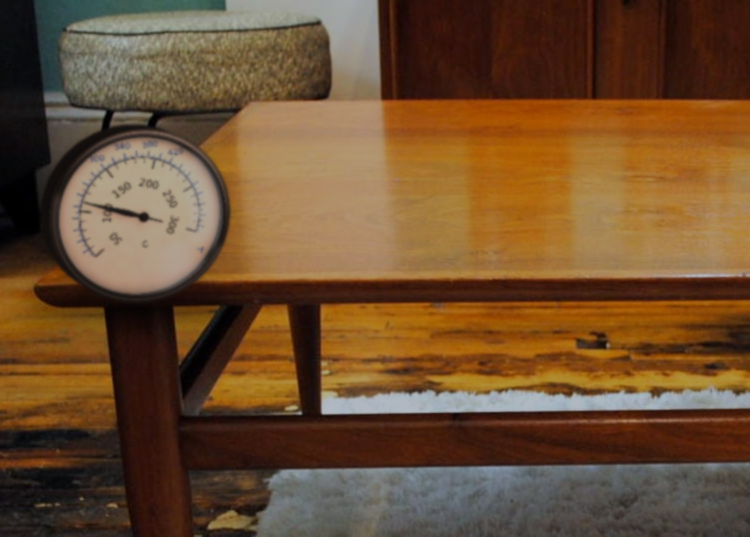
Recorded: **110** °C
